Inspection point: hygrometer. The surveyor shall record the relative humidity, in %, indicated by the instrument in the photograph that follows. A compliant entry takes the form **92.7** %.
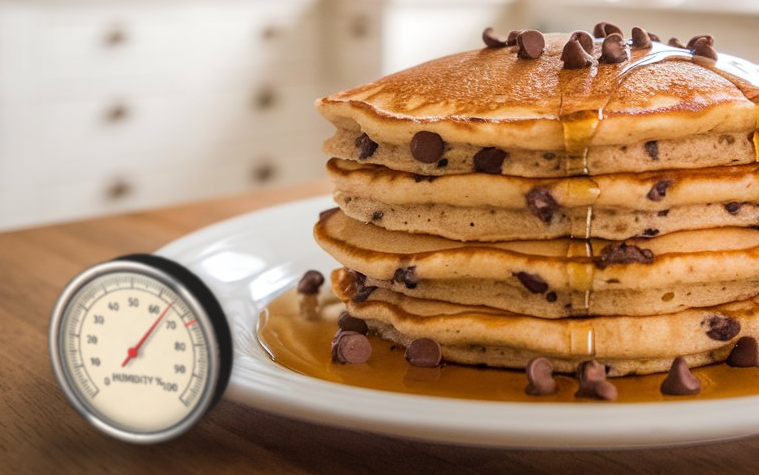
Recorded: **65** %
